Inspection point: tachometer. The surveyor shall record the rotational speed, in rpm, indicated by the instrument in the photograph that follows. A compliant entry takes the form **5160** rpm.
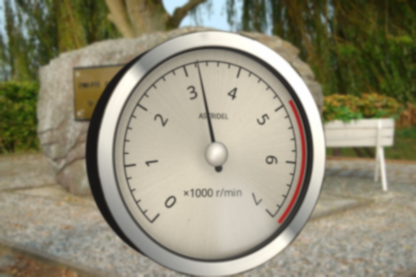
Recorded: **3200** rpm
